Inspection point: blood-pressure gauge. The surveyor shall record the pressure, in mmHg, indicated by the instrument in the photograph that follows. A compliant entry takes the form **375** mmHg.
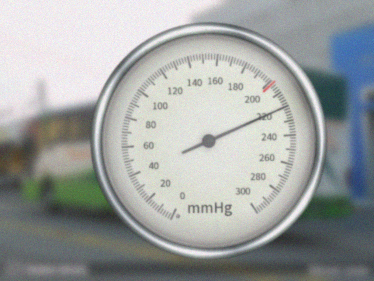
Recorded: **220** mmHg
